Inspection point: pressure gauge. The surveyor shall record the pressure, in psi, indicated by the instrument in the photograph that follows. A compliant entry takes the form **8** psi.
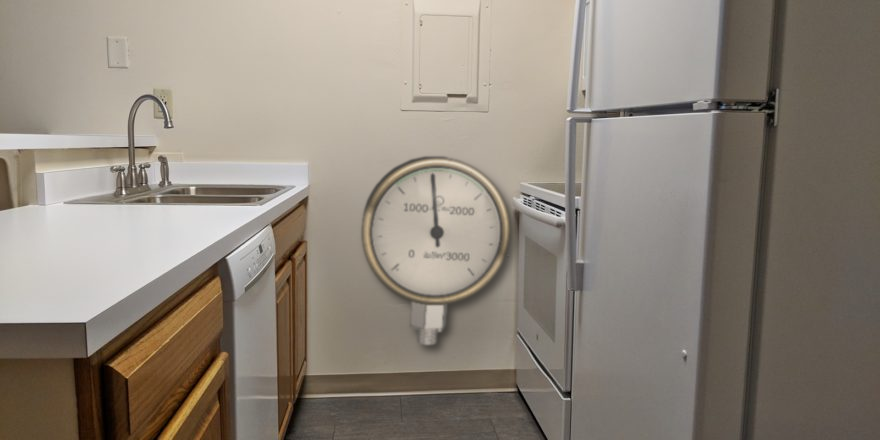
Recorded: **1400** psi
